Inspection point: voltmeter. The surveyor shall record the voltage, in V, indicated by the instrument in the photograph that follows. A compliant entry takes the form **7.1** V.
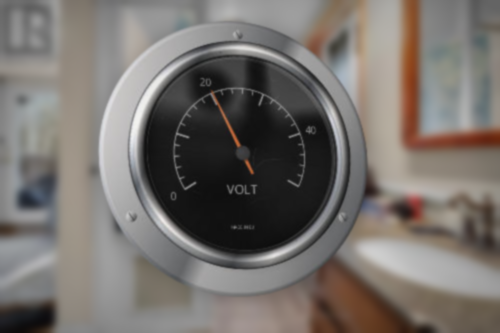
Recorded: **20** V
